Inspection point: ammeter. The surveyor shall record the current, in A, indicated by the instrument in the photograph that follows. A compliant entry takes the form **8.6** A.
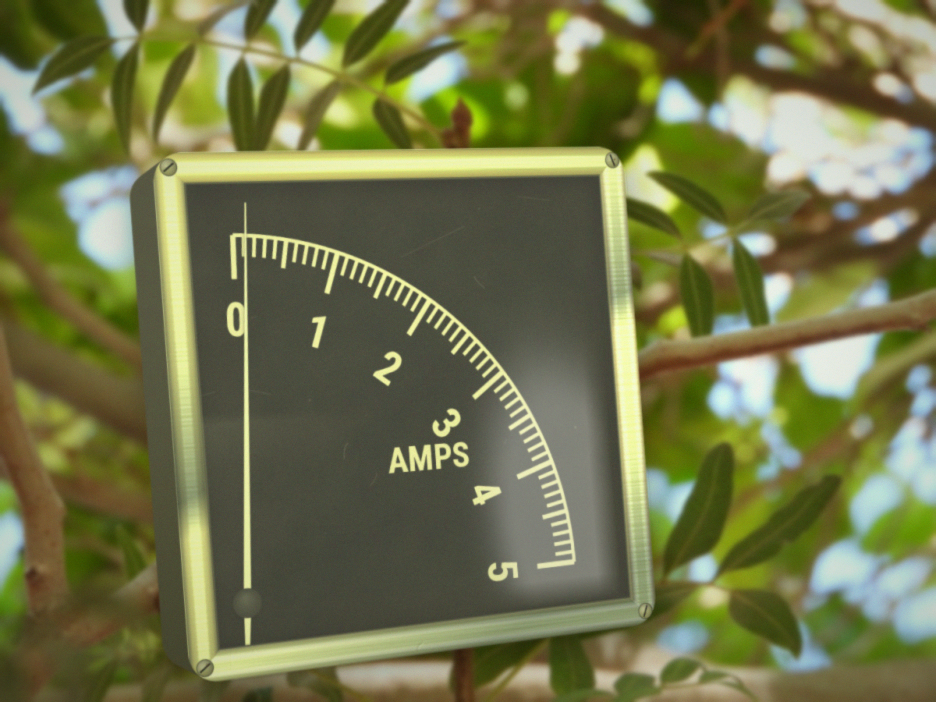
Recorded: **0.1** A
